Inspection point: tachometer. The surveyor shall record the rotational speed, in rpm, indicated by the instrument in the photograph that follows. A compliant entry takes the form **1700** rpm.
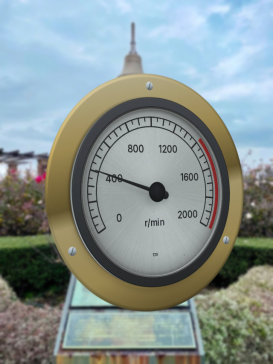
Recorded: **400** rpm
